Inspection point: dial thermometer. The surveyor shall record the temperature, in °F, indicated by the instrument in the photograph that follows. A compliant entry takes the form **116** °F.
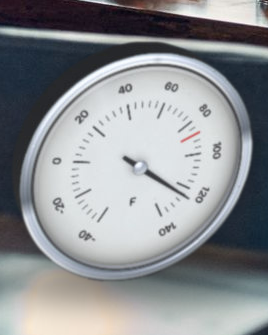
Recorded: **124** °F
